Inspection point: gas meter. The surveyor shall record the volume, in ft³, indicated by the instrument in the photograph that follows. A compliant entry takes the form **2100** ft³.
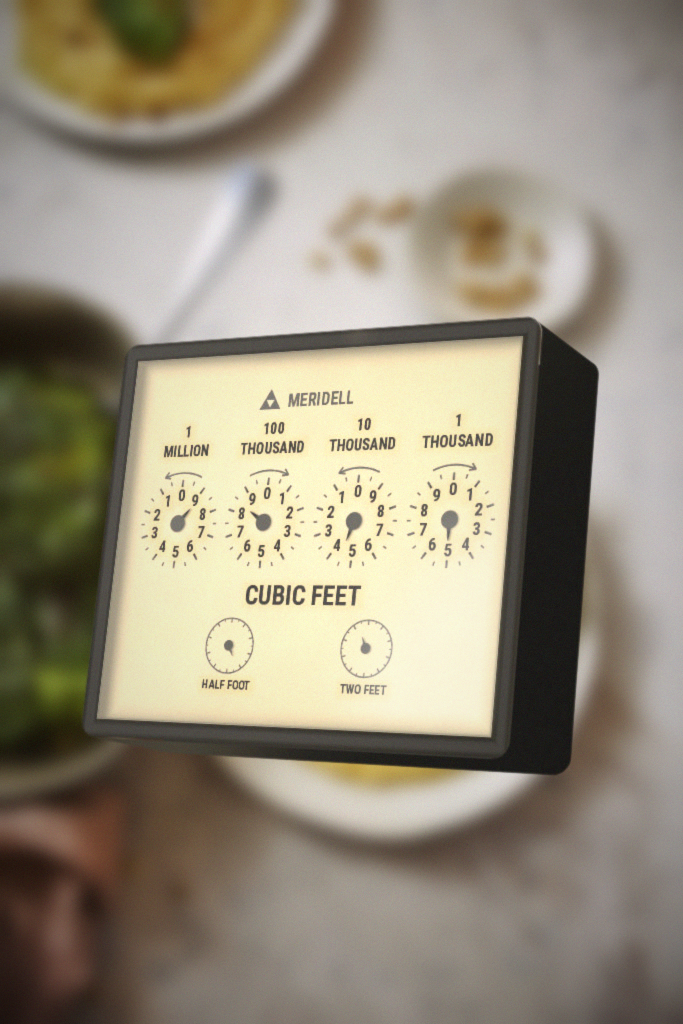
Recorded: **884500** ft³
